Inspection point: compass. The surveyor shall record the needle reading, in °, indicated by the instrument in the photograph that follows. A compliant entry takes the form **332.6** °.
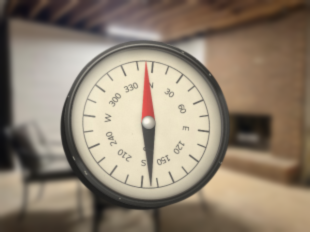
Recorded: **352.5** °
